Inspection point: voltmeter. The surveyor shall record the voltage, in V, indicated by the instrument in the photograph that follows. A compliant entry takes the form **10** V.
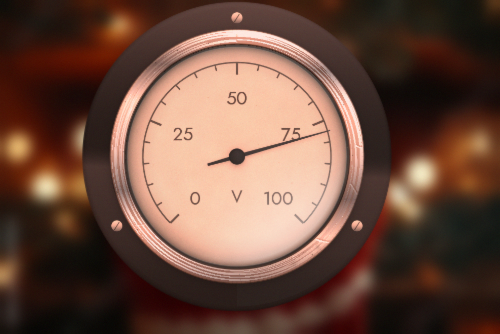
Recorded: **77.5** V
